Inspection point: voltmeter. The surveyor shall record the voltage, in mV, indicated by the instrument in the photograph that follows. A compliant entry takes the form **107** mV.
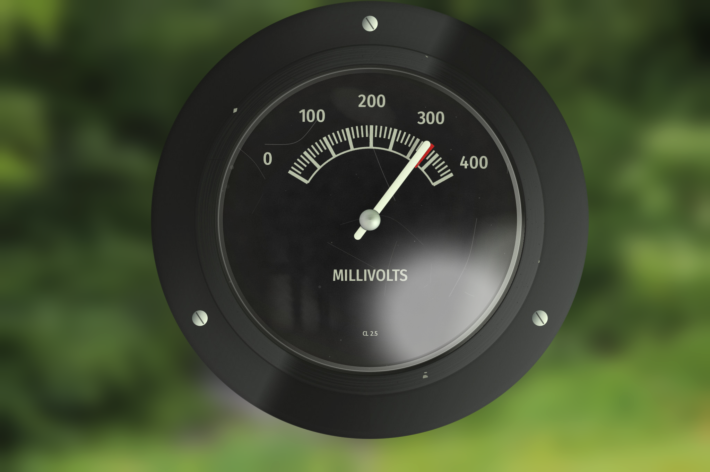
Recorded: **320** mV
